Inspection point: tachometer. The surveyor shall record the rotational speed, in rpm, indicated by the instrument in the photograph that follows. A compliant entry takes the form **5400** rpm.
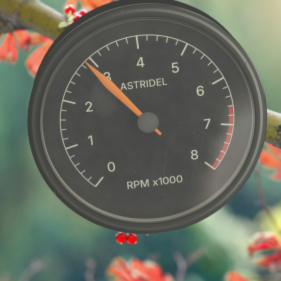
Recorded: **2900** rpm
